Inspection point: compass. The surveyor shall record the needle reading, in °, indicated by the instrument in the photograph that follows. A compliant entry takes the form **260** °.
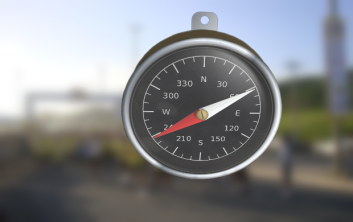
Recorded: **240** °
